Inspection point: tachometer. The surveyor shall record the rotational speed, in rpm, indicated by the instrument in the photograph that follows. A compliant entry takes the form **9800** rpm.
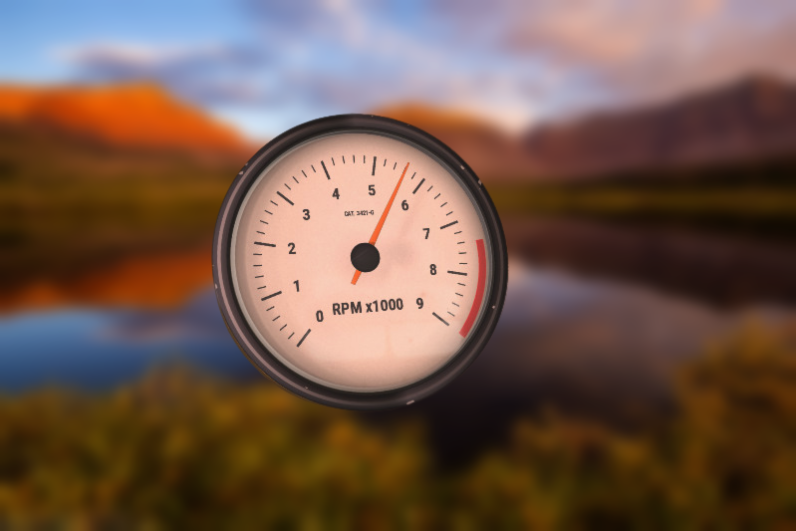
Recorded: **5600** rpm
